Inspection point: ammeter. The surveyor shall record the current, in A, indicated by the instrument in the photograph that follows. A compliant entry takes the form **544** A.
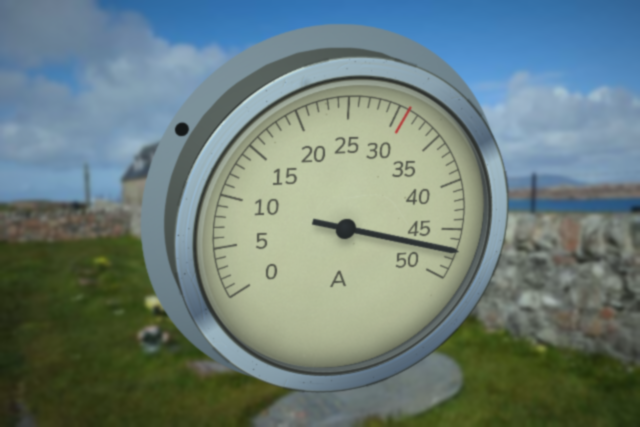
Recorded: **47** A
